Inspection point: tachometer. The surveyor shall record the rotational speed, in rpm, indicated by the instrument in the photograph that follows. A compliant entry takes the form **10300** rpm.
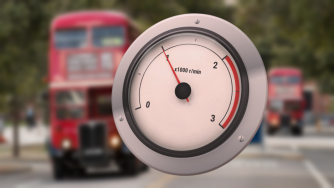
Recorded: **1000** rpm
